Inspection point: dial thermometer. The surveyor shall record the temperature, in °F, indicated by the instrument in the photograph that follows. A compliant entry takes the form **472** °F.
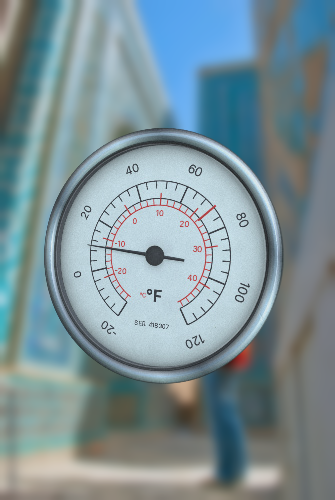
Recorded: **10** °F
